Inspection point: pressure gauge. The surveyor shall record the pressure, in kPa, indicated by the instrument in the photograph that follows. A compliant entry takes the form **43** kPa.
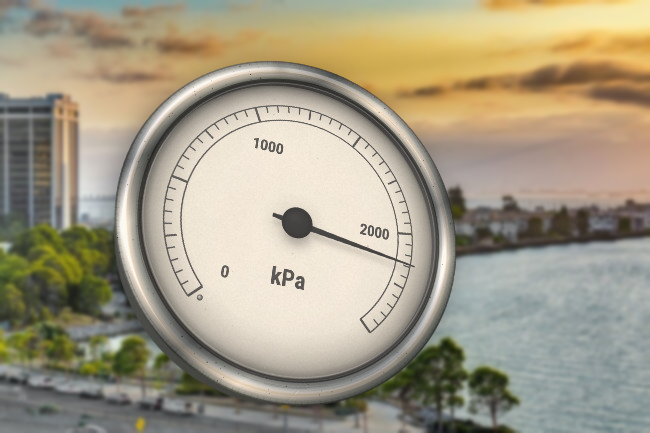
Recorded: **2150** kPa
